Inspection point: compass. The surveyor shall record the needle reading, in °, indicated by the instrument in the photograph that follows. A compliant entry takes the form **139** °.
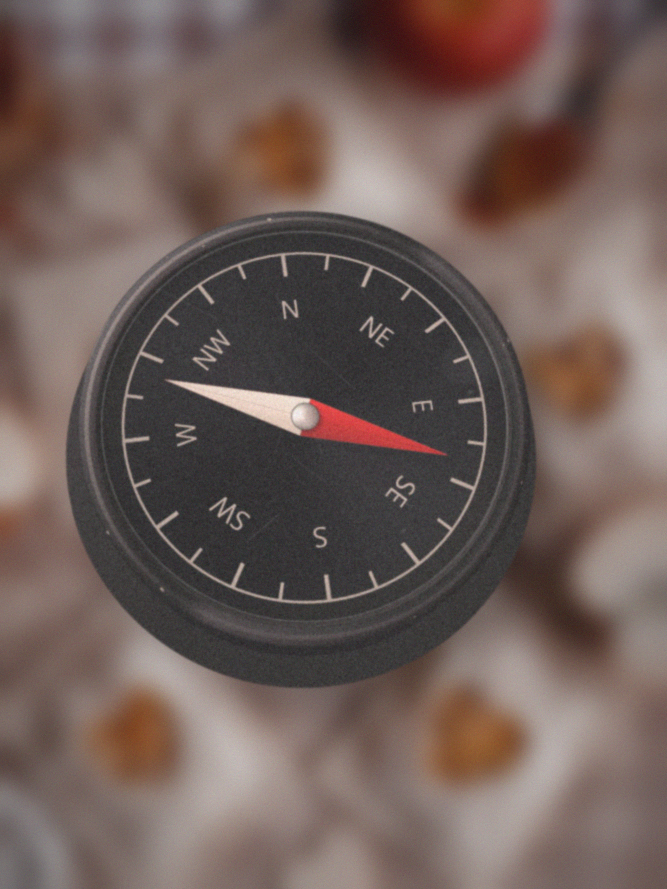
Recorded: **112.5** °
